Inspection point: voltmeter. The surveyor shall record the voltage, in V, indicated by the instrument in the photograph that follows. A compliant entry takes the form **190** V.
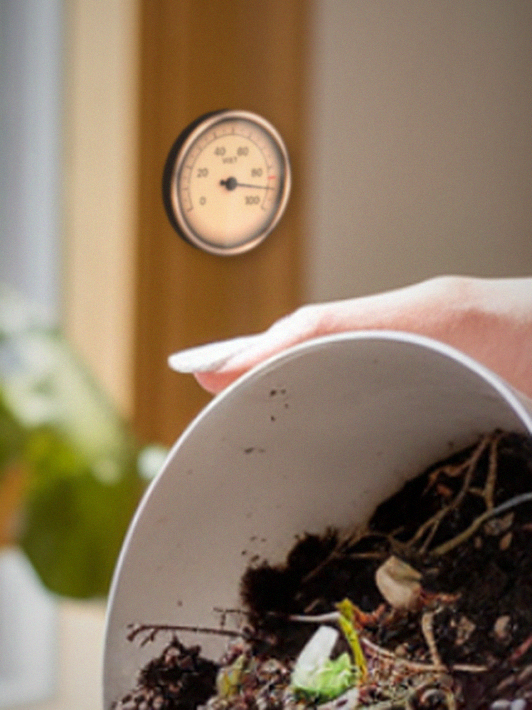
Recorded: **90** V
